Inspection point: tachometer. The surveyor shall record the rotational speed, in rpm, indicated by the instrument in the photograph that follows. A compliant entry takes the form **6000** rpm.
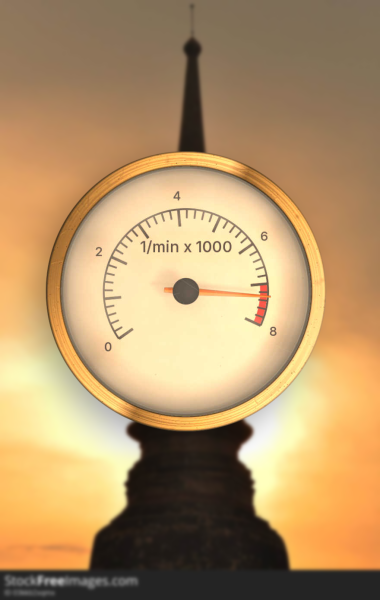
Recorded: **7300** rpm
